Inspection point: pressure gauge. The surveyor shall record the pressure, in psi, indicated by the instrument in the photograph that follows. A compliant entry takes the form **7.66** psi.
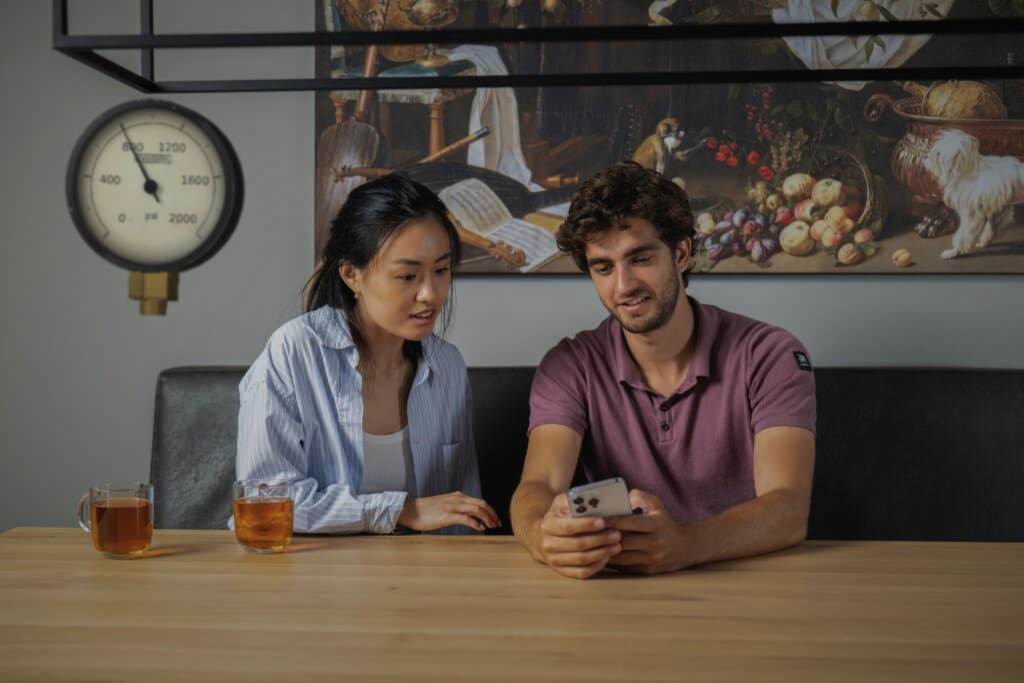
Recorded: **800** psi
